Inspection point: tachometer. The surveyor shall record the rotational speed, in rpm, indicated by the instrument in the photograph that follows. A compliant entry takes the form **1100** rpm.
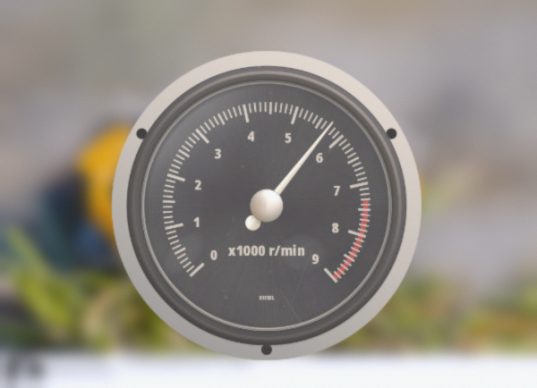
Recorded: **5700** rpm
